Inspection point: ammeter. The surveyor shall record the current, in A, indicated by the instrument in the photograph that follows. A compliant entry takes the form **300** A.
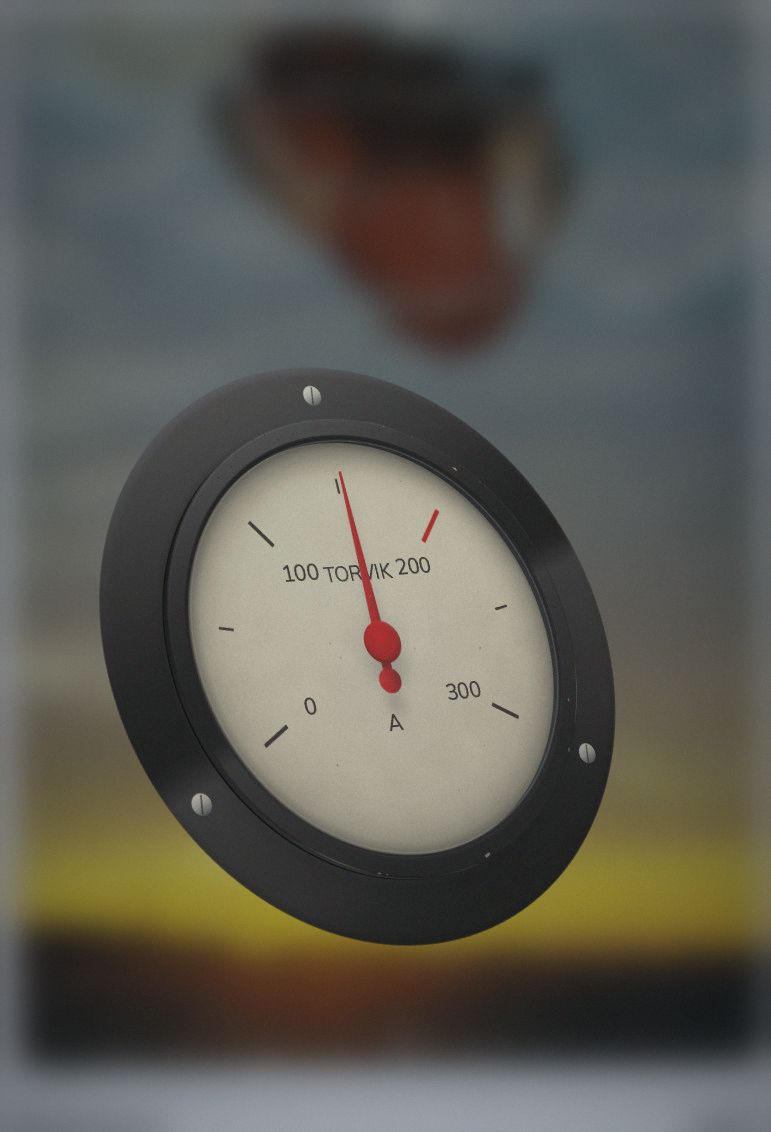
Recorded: **150** A
